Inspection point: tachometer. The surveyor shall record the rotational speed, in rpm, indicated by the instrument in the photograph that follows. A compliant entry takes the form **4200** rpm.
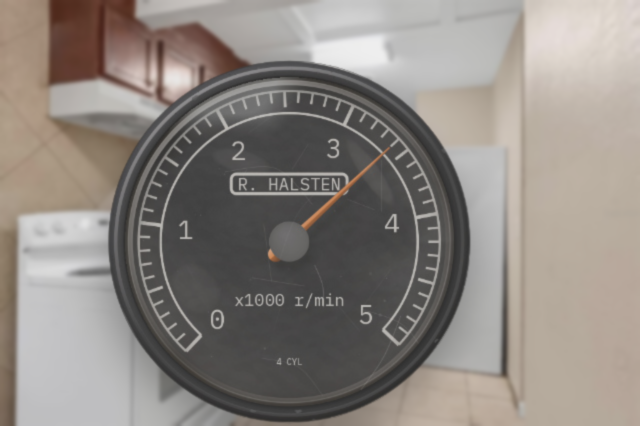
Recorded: **3400** rpm
